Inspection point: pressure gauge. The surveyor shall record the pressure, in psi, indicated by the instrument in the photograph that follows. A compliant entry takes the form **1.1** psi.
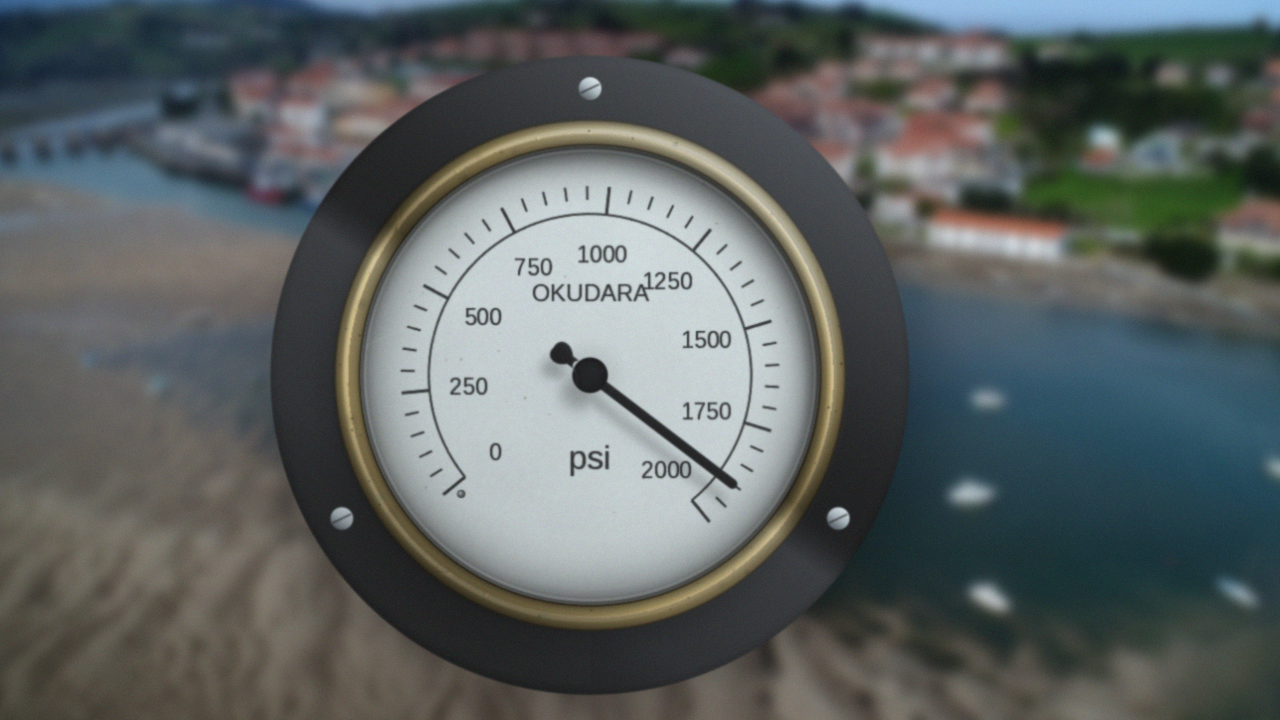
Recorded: **1900** psi
